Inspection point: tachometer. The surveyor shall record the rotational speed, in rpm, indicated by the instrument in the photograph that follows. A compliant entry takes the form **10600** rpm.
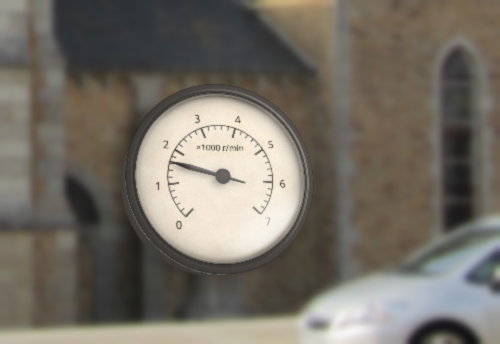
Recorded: **1600** rpm
